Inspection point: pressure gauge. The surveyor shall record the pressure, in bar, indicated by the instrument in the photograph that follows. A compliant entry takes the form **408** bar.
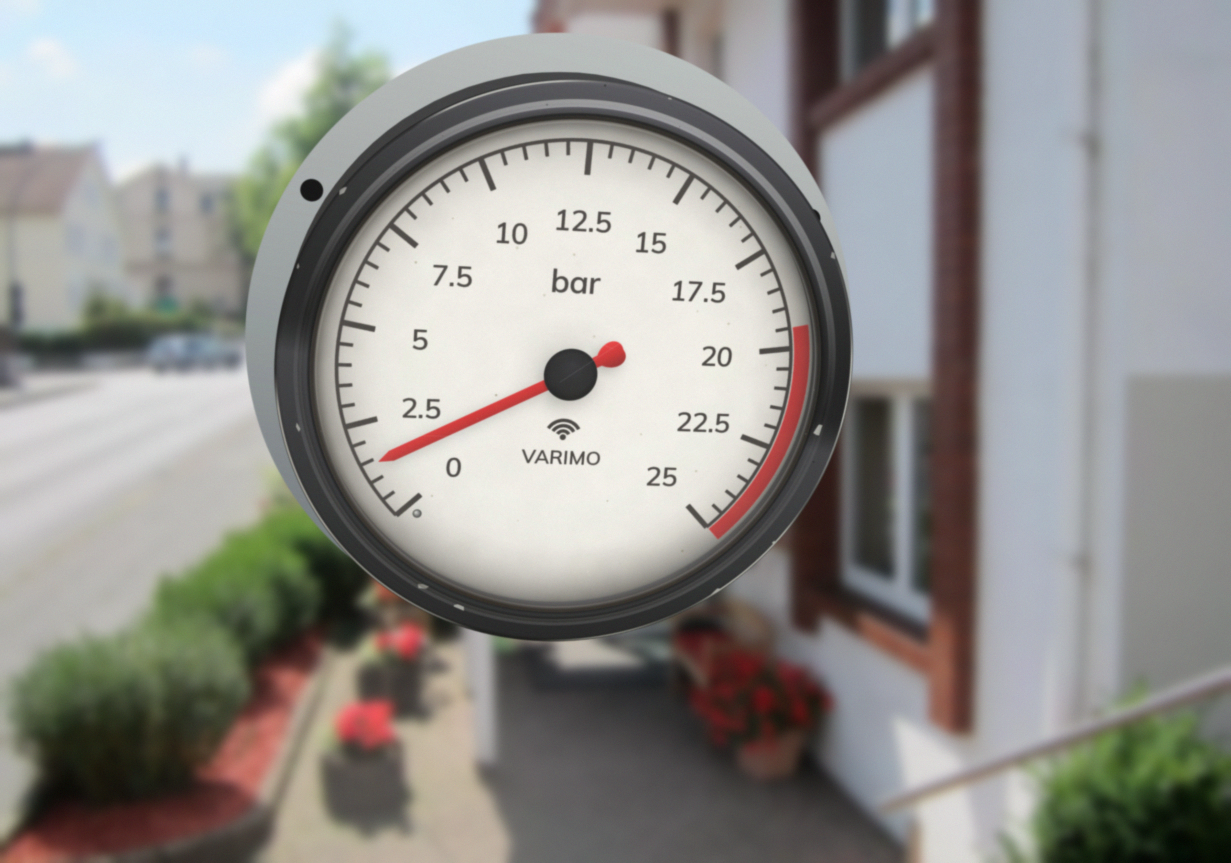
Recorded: **1.5** bar
